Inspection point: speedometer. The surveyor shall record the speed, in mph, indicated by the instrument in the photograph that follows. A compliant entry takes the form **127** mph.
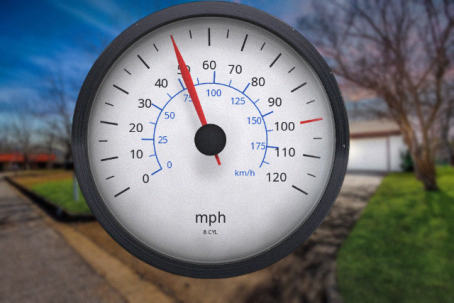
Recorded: **50** mph
